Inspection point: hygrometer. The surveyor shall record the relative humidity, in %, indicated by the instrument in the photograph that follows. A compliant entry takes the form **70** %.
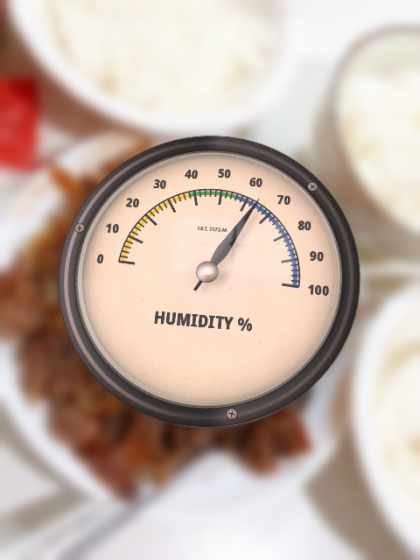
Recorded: **64** %
